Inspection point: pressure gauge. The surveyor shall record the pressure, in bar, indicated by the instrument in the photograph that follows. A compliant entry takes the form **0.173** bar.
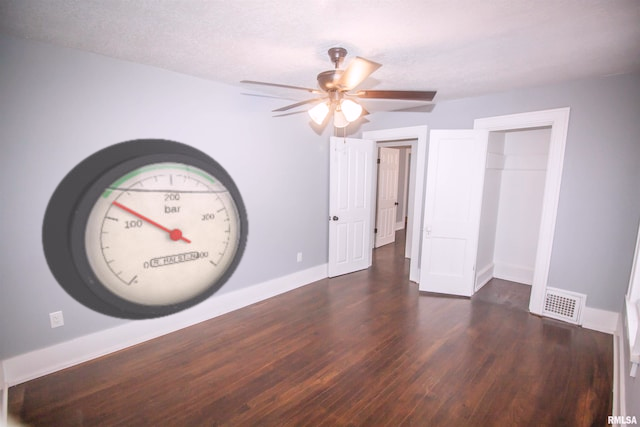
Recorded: **120** bar
